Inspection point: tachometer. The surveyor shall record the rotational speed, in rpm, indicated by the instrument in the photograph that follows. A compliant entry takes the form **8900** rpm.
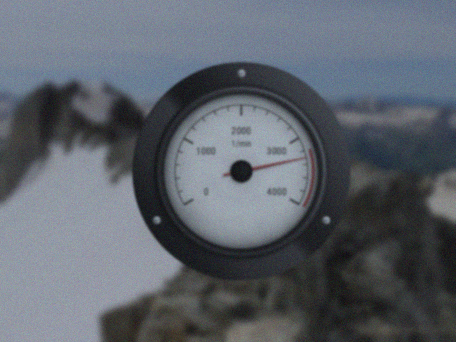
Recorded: **3300** rpm
